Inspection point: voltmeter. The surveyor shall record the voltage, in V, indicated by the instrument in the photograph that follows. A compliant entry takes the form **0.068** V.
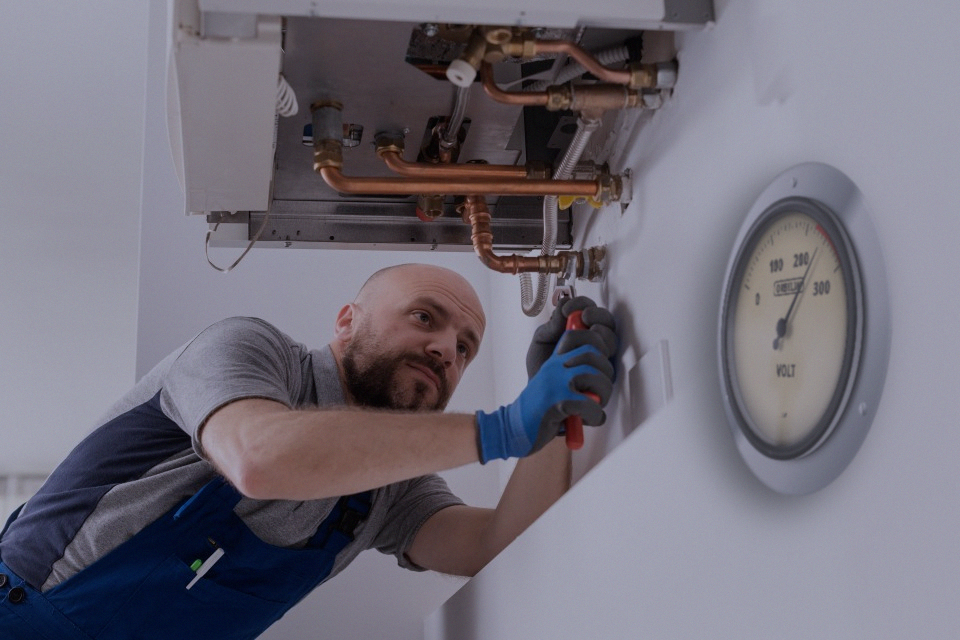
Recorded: **250** V
